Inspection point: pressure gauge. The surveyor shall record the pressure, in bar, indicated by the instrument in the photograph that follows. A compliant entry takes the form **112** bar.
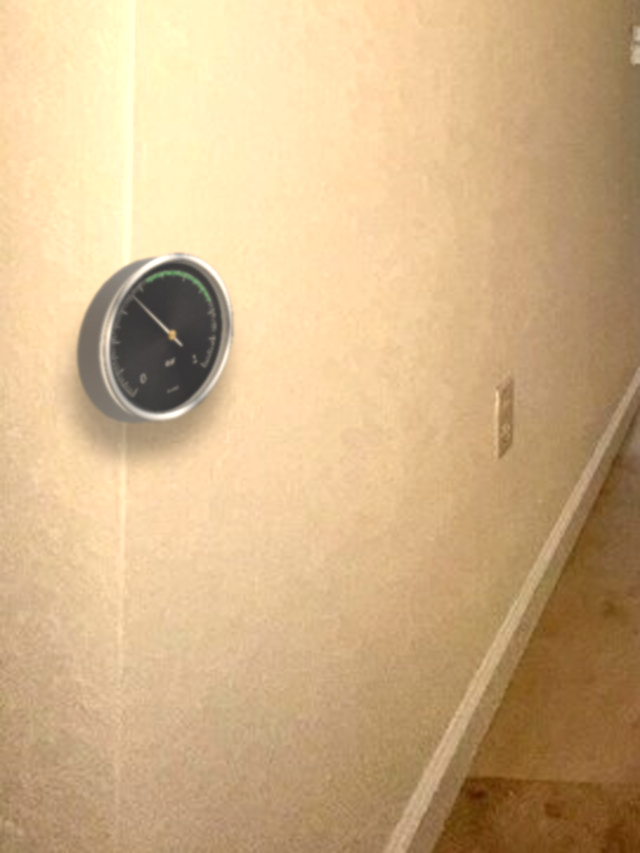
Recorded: **0.35** bar
